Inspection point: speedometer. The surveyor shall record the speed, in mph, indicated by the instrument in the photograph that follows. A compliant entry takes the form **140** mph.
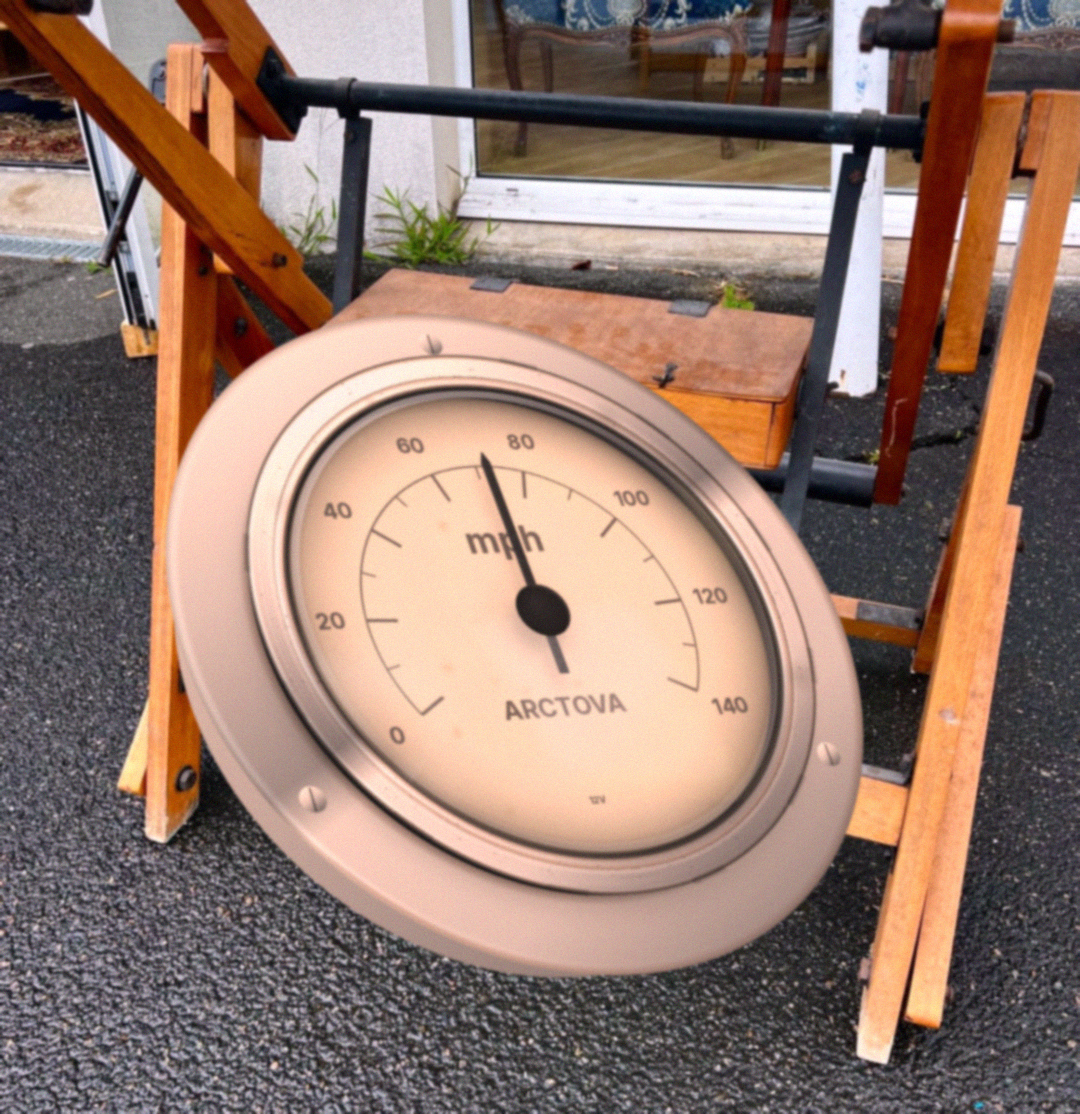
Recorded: **70** mph
